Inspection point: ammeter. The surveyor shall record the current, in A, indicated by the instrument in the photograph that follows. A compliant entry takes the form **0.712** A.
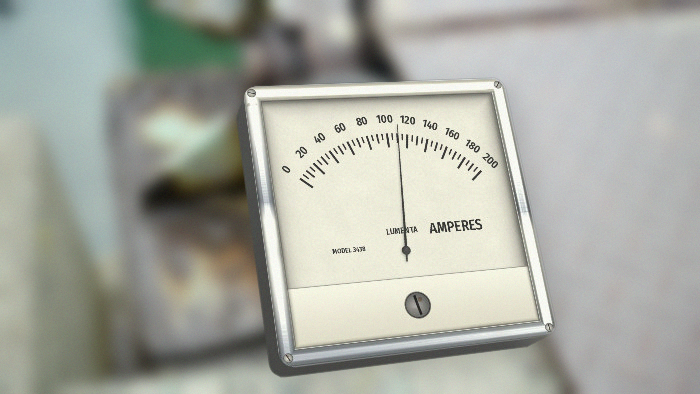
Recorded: **110** A
